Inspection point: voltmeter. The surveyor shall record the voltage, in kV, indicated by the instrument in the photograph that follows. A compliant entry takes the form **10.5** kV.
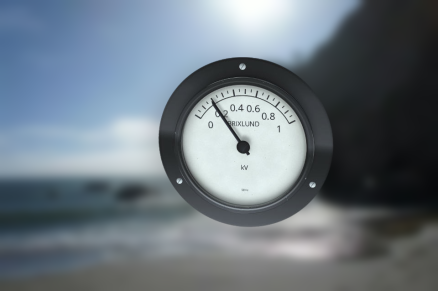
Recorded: **0.2** kV
